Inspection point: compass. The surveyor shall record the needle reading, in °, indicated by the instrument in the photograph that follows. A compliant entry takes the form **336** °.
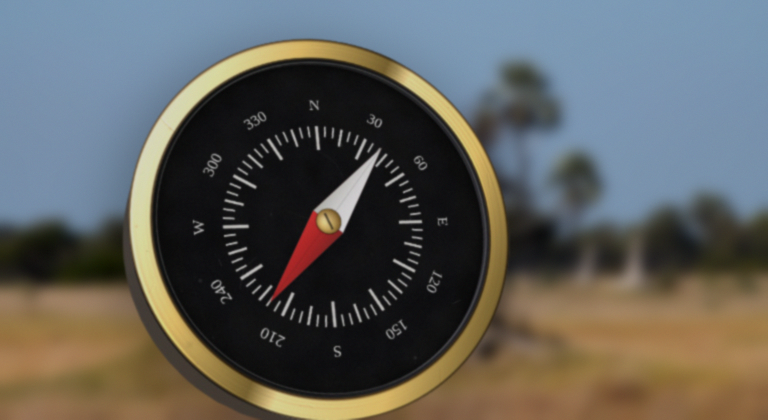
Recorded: **220** °
